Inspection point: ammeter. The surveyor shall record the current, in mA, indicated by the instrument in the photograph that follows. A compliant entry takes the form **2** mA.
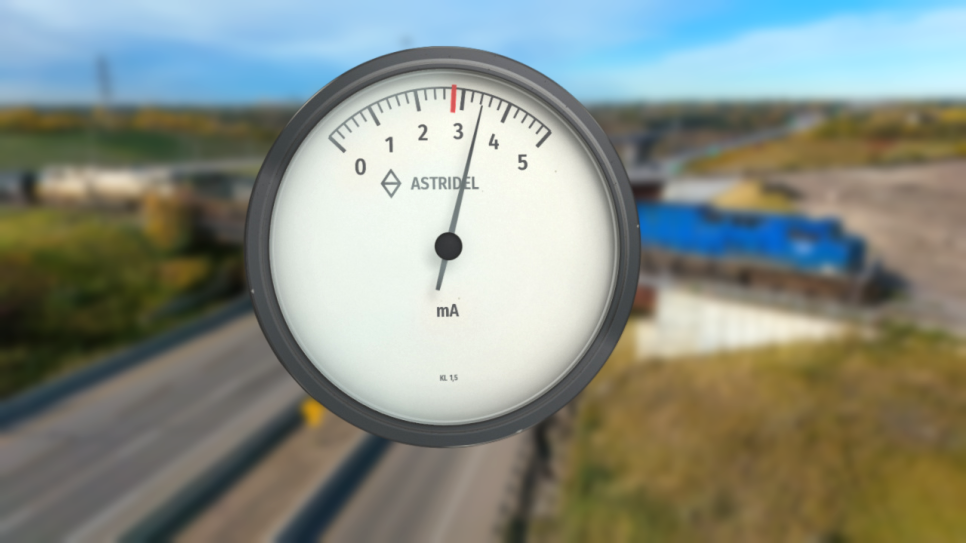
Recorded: **3.4** mA
